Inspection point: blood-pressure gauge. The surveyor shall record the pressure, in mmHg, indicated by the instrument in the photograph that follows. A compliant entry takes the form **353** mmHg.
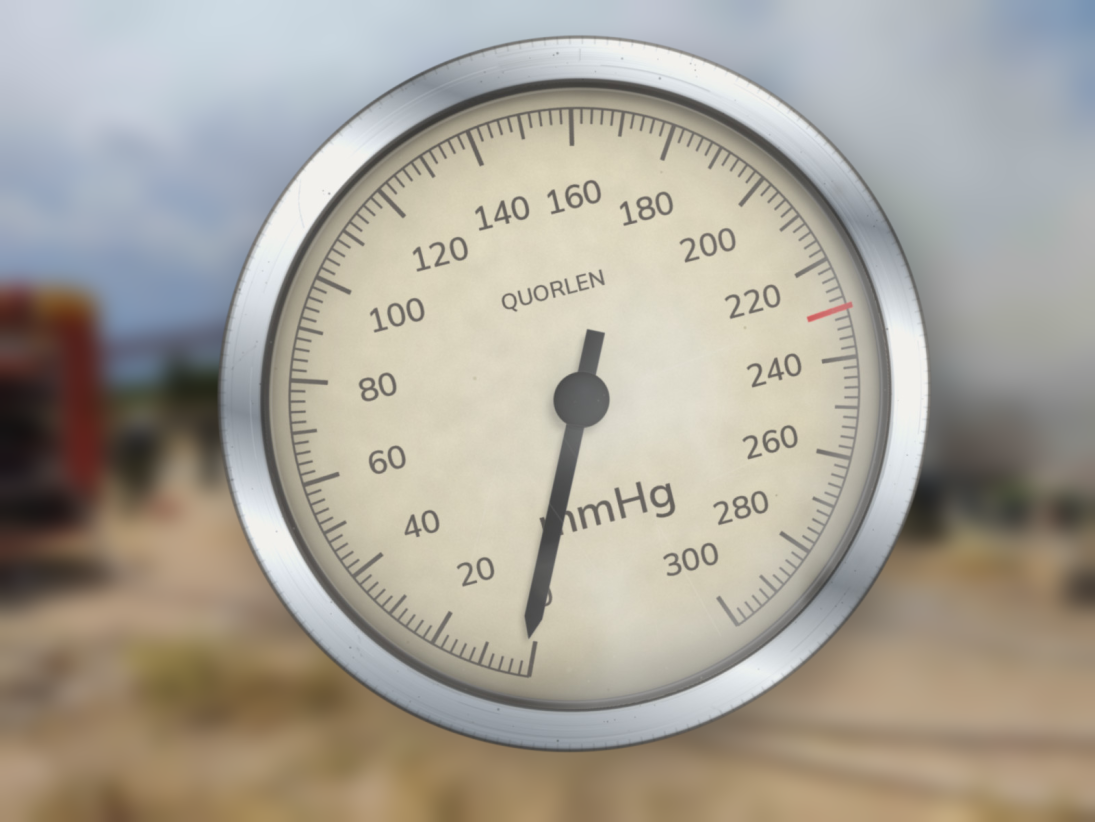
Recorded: **2** mmHg
